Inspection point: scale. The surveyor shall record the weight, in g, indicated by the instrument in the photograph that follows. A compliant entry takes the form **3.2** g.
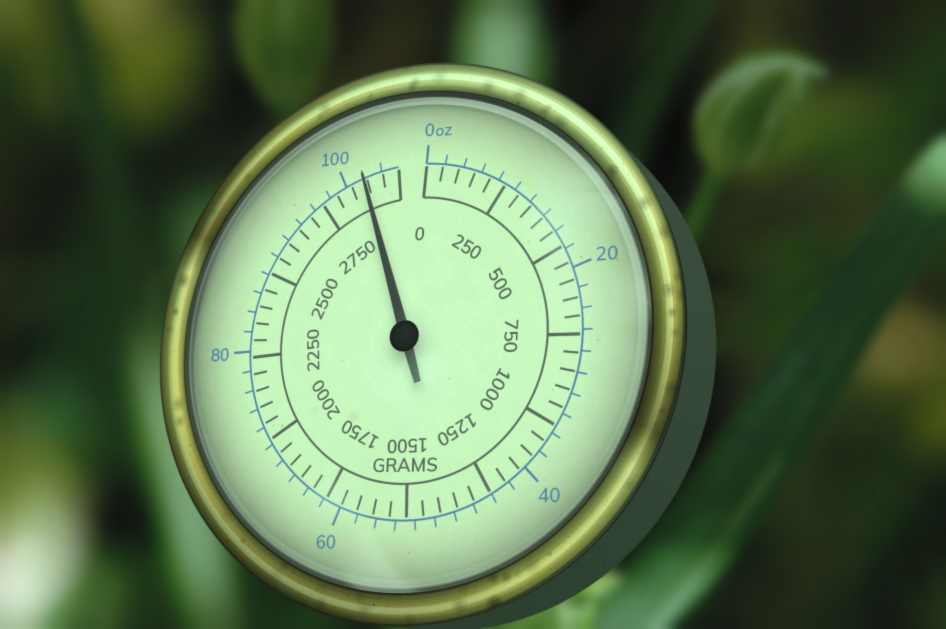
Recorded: **2900** g
